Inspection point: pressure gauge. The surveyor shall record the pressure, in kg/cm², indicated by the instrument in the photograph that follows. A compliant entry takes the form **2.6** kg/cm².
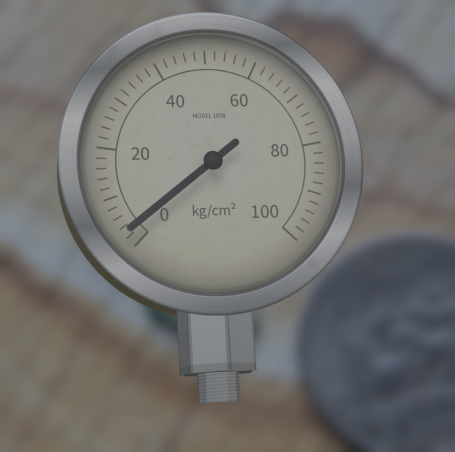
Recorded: **3** kg/cm²
